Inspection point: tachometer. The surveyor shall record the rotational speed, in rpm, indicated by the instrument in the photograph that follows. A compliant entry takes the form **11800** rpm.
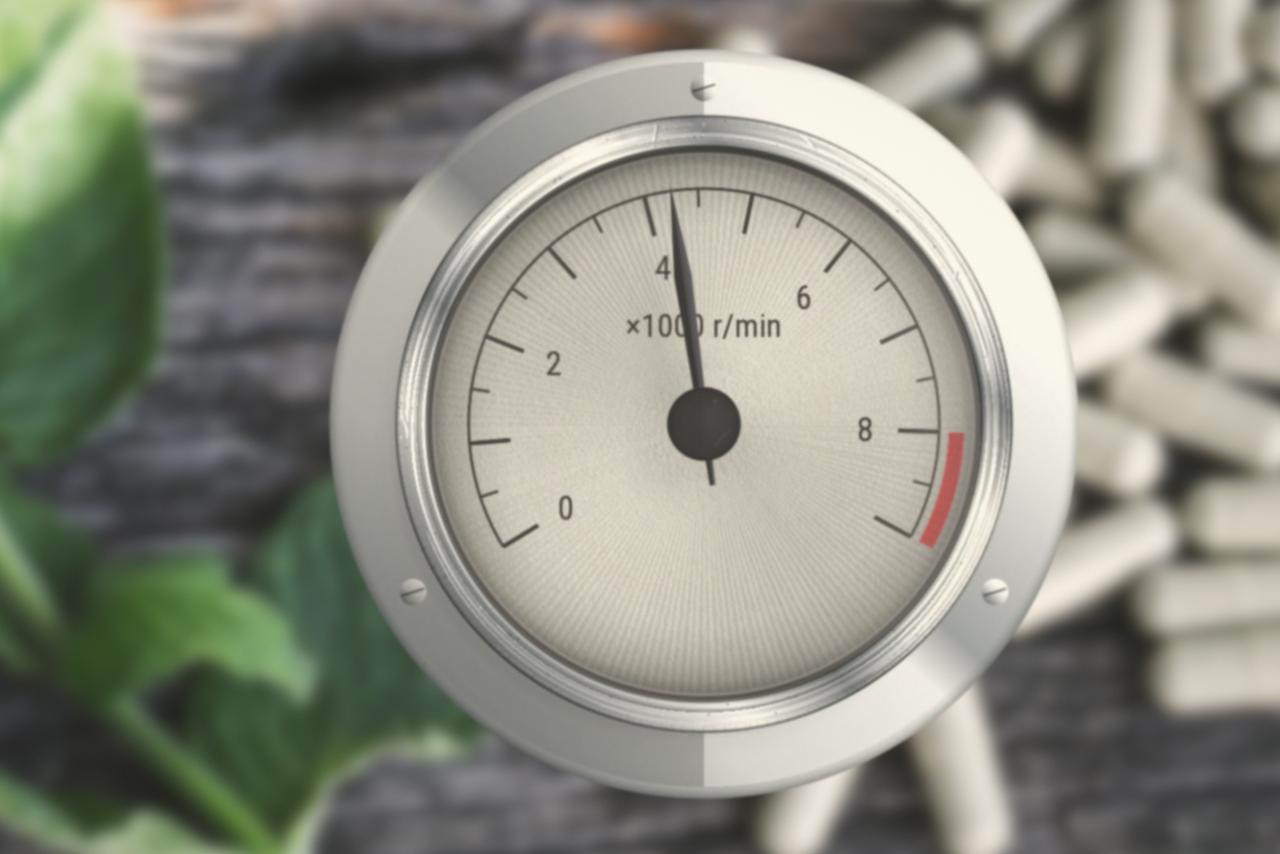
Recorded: **4250** rpm
